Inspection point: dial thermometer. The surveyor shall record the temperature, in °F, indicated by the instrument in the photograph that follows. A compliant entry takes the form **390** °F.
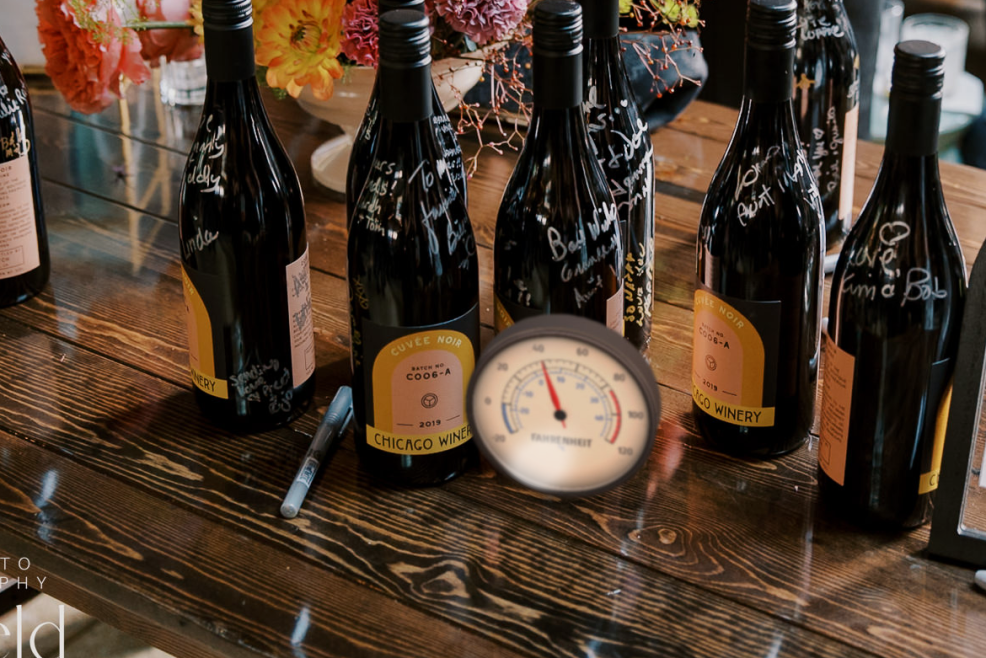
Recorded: **40** °F
